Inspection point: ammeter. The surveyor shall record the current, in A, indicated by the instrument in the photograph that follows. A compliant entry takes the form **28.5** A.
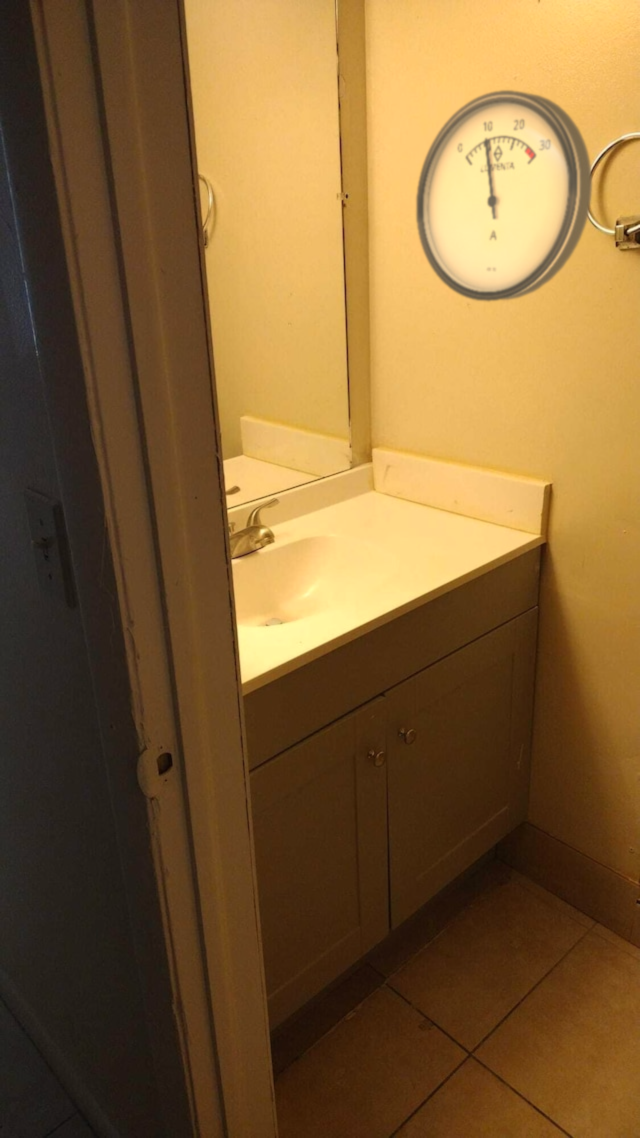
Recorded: **10** A
